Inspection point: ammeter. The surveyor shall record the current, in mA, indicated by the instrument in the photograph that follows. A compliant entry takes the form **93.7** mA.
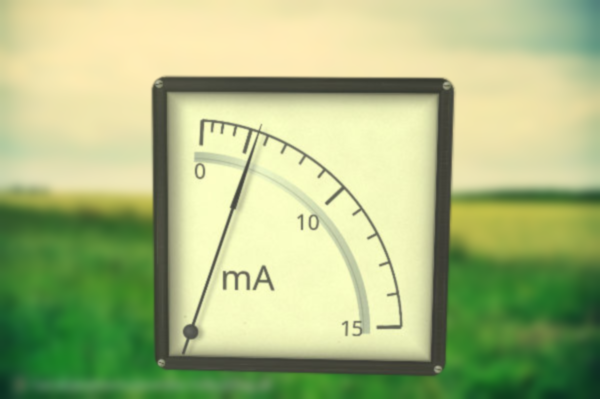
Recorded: **5.5** mA
